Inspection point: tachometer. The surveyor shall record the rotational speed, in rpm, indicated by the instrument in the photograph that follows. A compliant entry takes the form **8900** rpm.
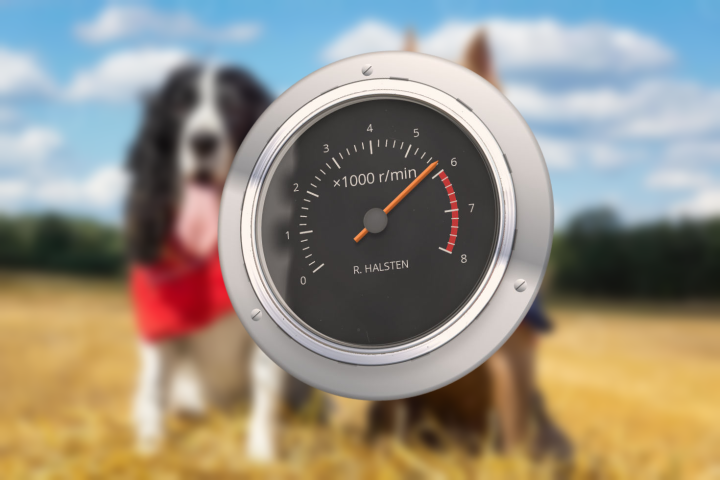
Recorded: **5800** rpm
